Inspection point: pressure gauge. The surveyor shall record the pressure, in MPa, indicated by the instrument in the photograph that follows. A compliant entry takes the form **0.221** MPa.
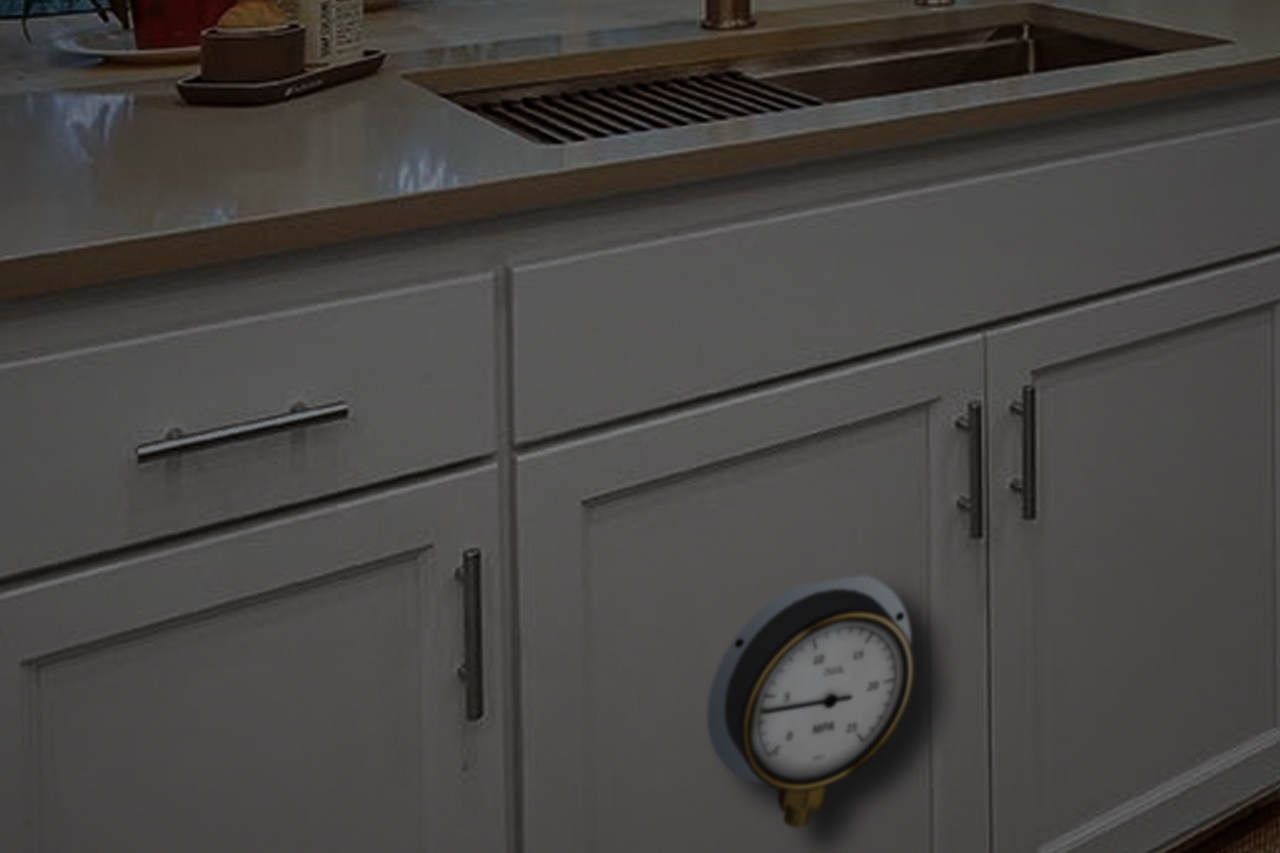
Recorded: **4** MPa
